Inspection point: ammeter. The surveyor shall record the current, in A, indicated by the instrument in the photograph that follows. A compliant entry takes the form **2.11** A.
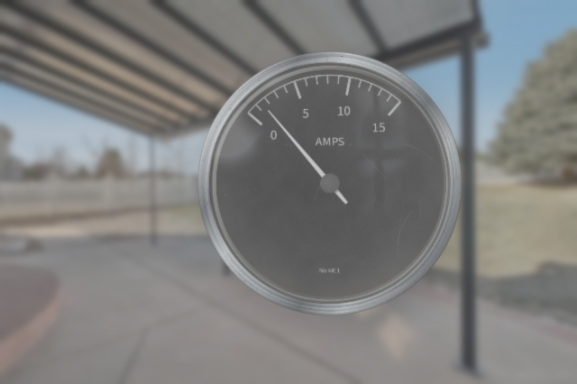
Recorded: **1.5** A
